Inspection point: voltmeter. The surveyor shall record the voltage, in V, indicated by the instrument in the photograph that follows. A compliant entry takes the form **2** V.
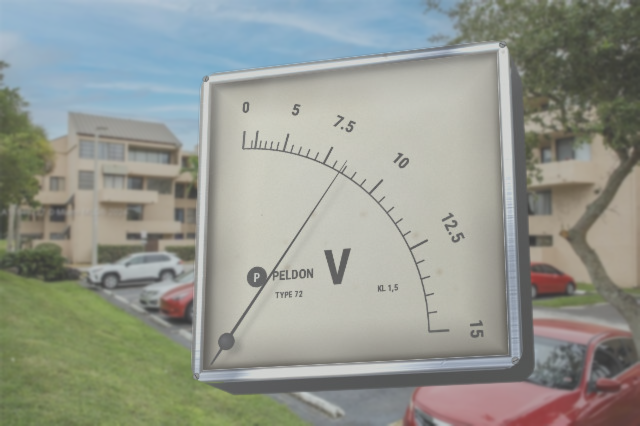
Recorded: **8.5** V
